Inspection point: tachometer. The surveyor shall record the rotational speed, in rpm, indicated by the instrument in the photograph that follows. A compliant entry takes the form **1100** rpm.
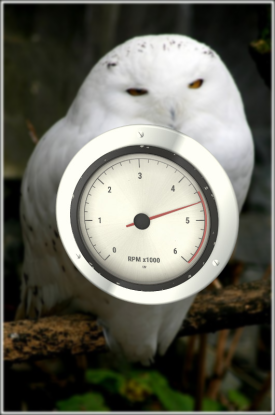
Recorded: **4600** rpm
